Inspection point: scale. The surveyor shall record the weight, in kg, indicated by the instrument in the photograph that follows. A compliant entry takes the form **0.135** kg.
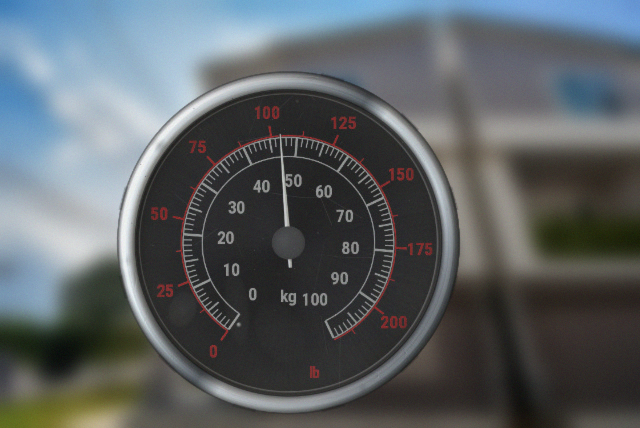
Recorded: **47** kg
